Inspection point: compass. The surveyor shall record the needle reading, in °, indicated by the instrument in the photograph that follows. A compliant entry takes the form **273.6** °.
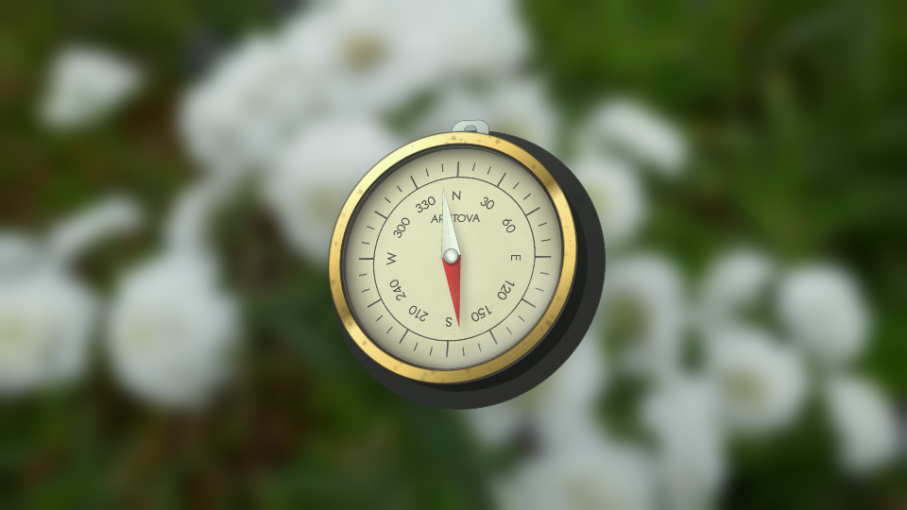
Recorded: **170** °
